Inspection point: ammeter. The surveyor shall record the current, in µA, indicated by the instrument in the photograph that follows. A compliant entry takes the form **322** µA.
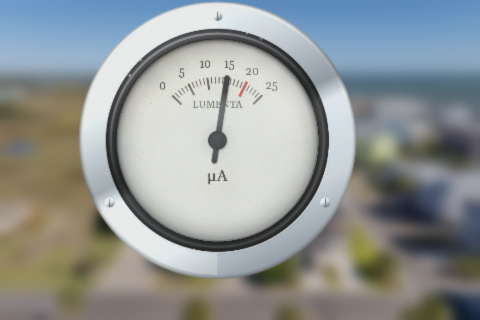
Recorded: **15** µA
